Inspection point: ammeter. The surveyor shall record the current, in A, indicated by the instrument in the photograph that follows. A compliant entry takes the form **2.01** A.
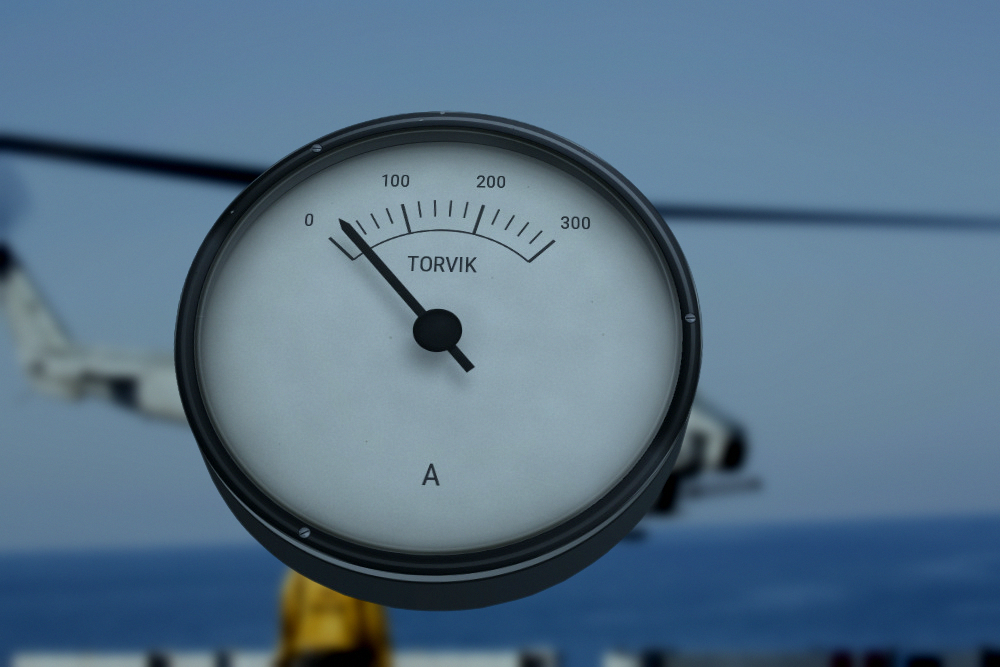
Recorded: **20** A
